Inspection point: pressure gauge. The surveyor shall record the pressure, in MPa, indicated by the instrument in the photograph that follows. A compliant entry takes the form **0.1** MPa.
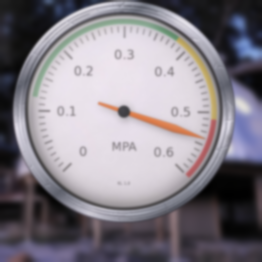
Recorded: **0.54** MPa
